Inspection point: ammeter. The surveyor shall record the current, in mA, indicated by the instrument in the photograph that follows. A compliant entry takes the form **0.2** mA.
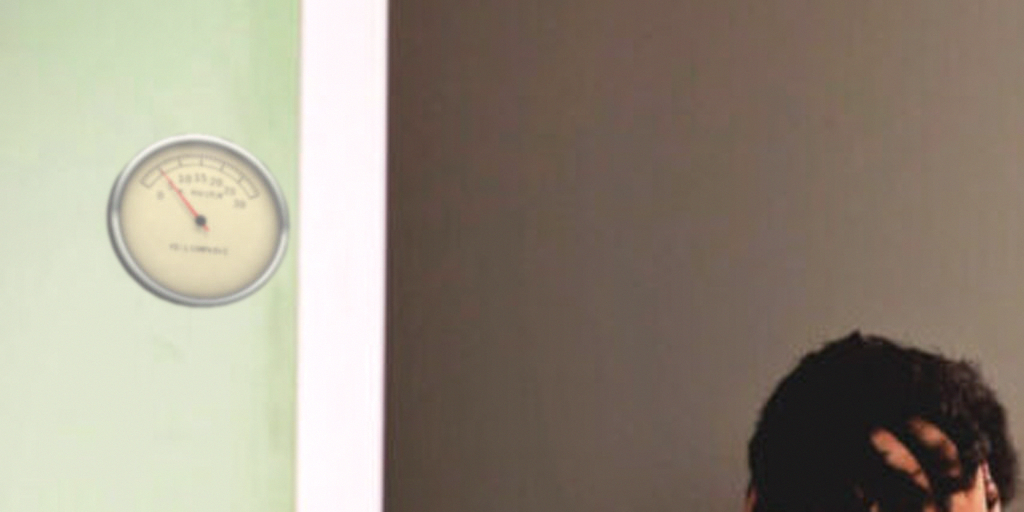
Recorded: **5** mA
